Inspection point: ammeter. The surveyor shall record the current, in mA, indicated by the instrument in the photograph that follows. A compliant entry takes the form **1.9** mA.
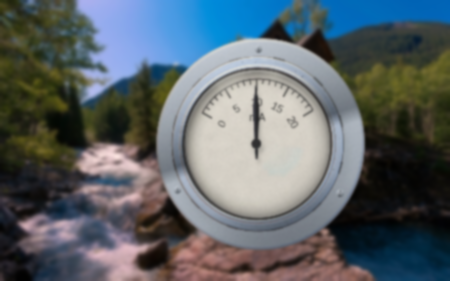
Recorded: **10** mA
